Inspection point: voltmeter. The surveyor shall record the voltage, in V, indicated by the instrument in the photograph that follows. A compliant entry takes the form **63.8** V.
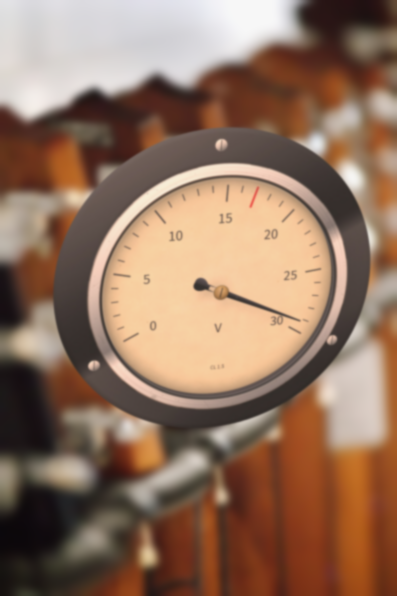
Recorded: **29** V
